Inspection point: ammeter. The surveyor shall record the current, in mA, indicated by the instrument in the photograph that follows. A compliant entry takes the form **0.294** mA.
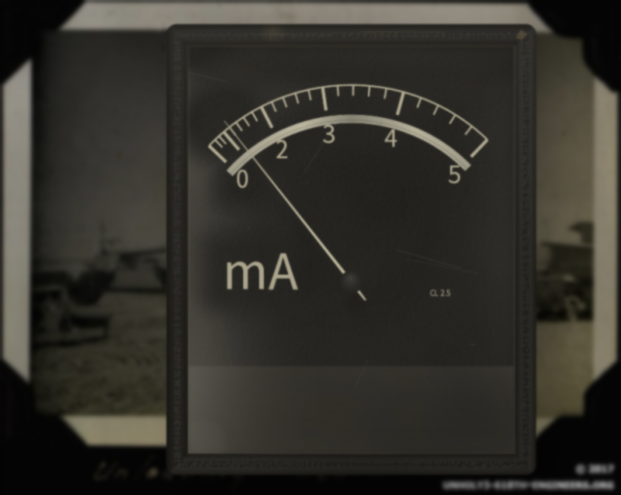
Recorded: **1.2** mA
